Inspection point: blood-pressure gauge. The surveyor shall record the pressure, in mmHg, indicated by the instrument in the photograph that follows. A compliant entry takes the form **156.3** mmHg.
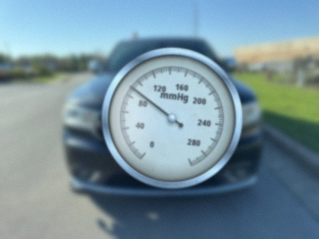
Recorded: **90** mmHg
